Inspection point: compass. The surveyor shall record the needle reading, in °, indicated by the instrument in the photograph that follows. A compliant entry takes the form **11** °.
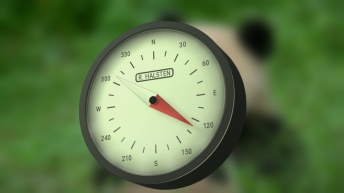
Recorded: **127.5** °
